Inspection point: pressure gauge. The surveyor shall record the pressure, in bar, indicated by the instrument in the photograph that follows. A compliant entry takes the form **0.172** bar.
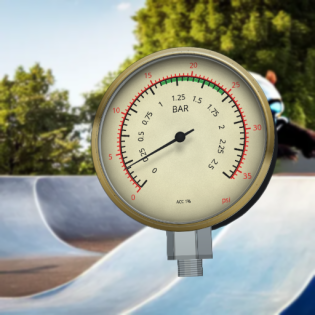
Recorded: **0.2** bar
